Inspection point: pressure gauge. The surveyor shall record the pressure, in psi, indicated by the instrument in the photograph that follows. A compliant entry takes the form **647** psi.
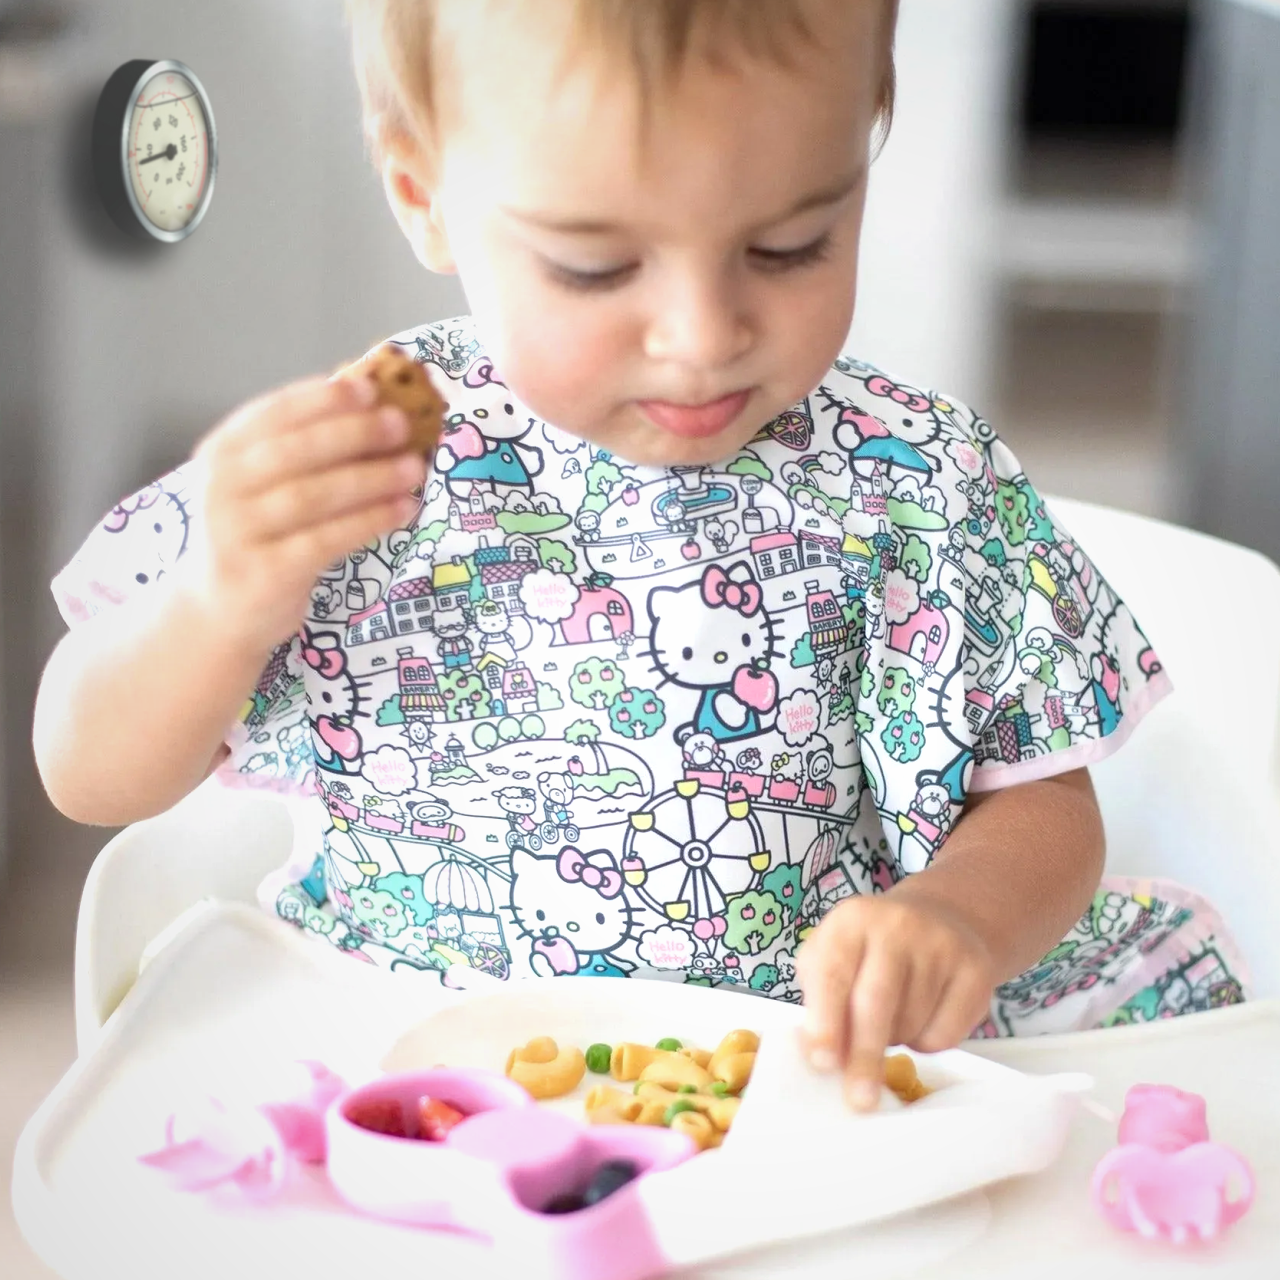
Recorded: **30** psi
